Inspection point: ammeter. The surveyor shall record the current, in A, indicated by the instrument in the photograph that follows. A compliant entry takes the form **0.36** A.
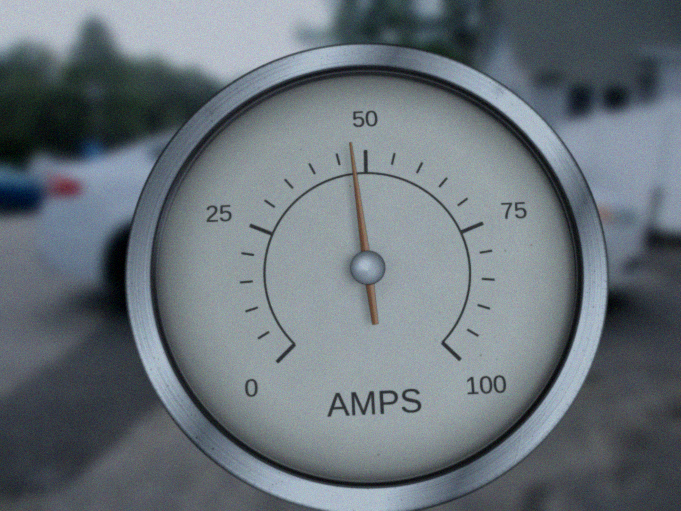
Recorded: **47.5** A
